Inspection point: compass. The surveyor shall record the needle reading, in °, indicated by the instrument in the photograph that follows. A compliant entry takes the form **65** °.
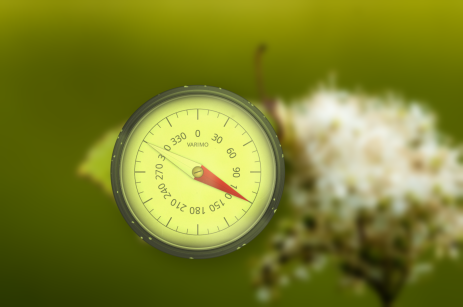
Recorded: **120** °
